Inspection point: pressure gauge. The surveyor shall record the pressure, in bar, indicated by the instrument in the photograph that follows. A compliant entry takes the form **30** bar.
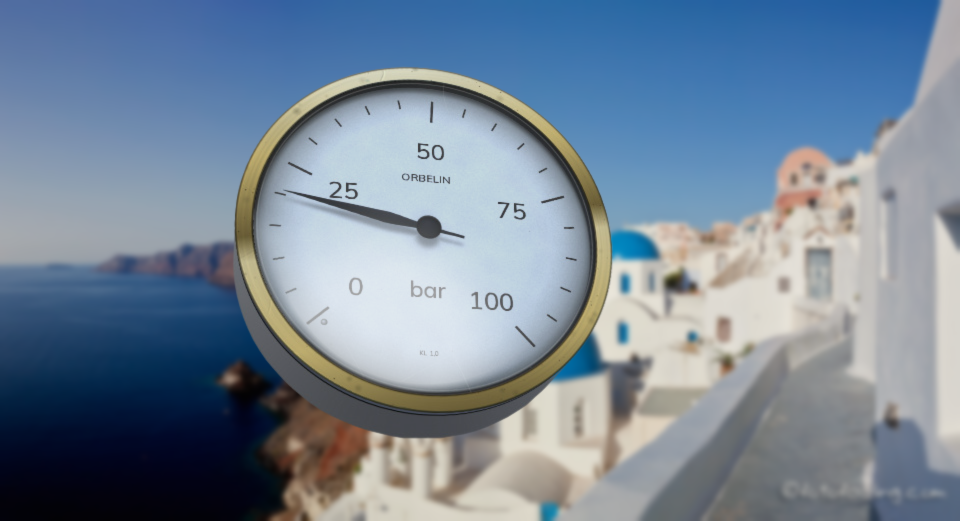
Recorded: **20** bar
